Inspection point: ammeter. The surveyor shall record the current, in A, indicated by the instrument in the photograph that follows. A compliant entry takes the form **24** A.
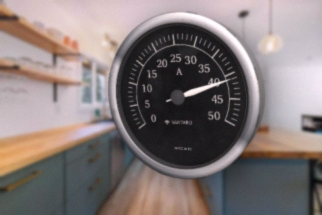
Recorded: **41** A
